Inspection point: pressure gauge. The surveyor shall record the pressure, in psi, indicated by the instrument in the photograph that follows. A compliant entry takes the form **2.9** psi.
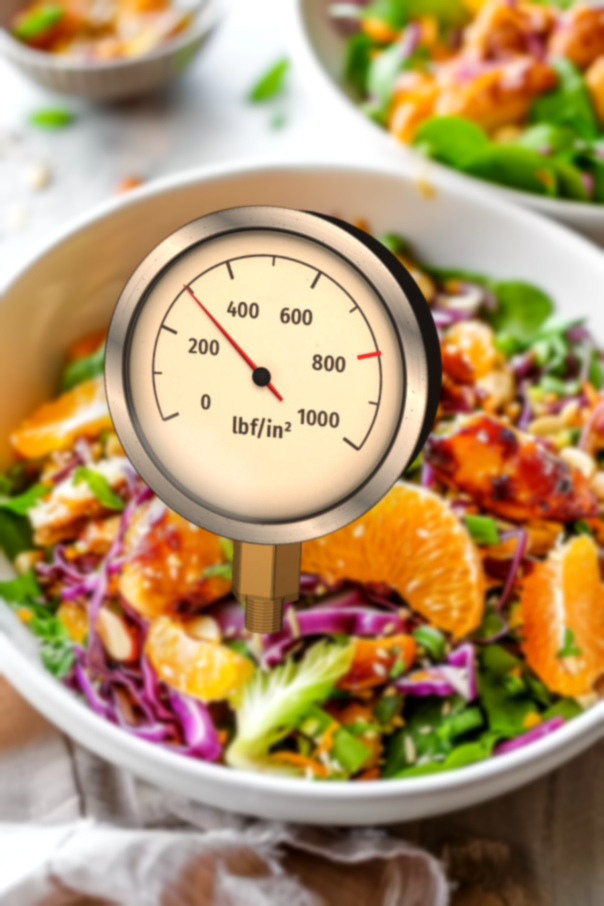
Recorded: **300** psi
